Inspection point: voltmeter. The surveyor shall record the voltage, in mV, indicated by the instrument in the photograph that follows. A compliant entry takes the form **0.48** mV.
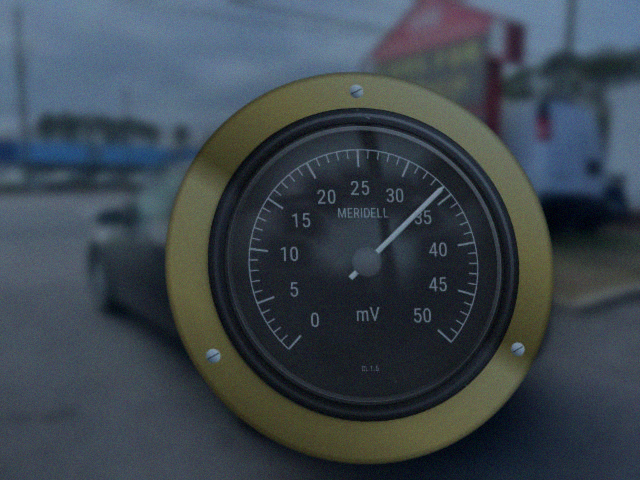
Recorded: **34** mV
